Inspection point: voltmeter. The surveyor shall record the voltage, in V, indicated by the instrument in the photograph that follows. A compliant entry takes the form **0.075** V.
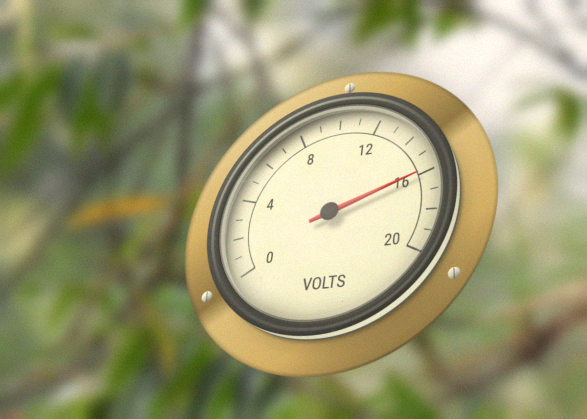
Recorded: **16** V
